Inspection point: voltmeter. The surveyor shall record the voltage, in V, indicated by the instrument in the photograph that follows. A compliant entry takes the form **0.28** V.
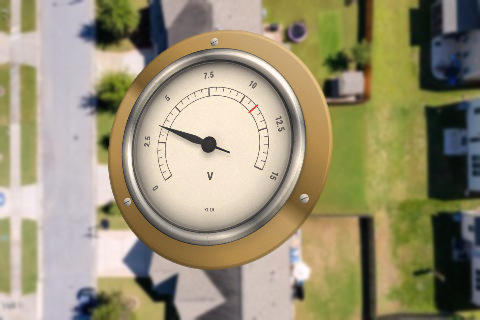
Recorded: **3.5** V
